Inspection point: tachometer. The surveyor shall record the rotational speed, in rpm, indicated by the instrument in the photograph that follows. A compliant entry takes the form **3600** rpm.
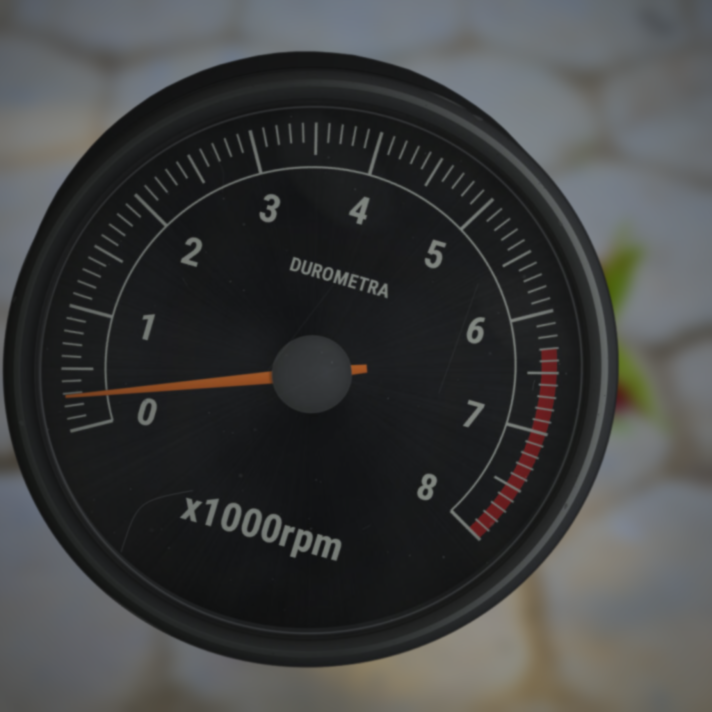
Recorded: **300** rpm
